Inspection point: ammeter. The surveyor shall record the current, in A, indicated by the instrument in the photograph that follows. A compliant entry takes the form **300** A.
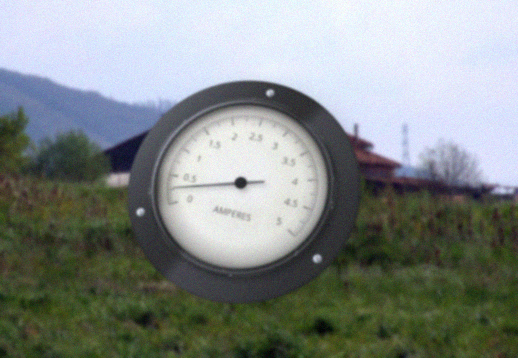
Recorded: **0.25** A
